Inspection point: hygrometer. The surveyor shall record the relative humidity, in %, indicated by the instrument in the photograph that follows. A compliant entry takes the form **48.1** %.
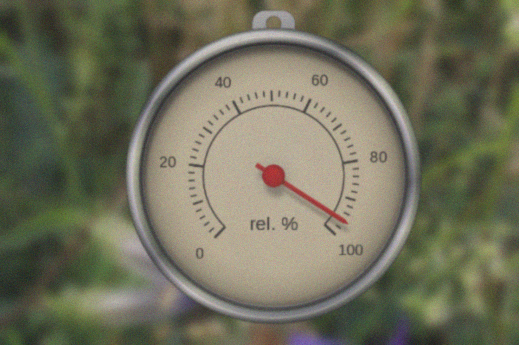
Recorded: **96** %
